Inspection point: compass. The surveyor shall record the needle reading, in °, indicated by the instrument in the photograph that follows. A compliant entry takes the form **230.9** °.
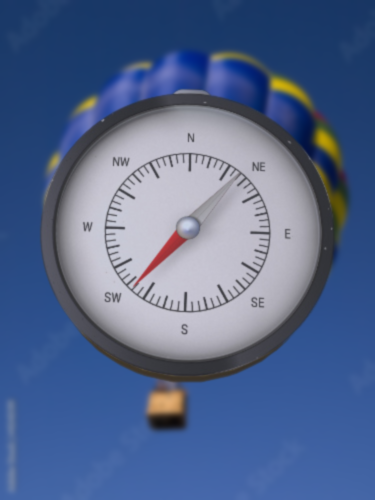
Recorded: **220** °
